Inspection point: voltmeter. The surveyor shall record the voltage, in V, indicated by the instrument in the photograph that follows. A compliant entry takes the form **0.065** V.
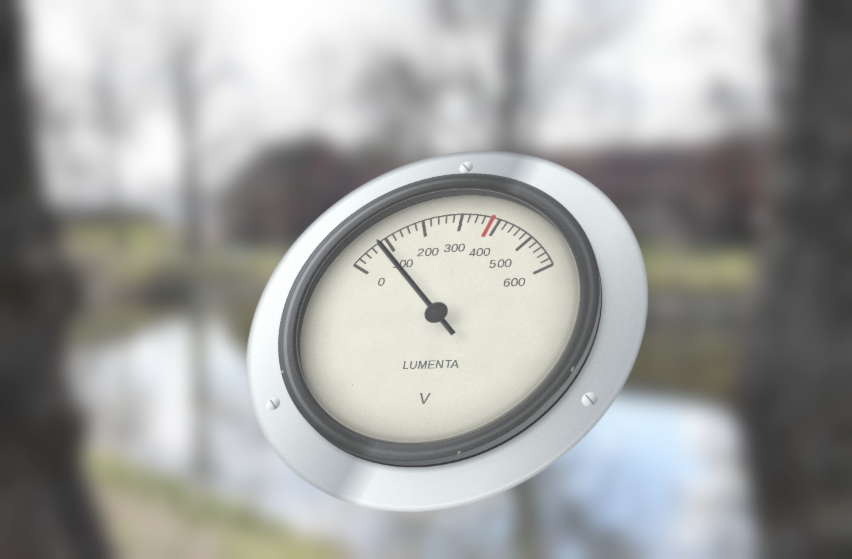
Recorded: **80** V
